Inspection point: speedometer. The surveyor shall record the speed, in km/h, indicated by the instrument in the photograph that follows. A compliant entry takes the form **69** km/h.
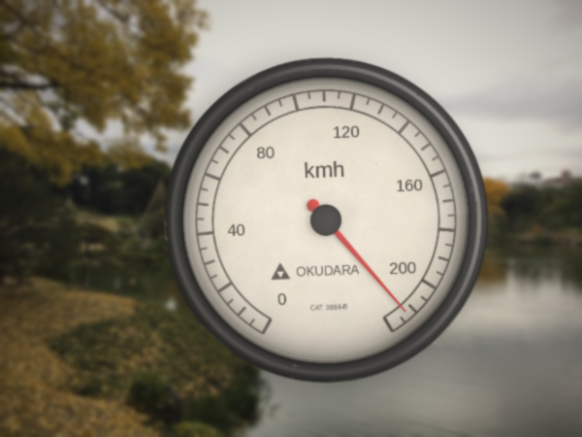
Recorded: **212.5** km/h
